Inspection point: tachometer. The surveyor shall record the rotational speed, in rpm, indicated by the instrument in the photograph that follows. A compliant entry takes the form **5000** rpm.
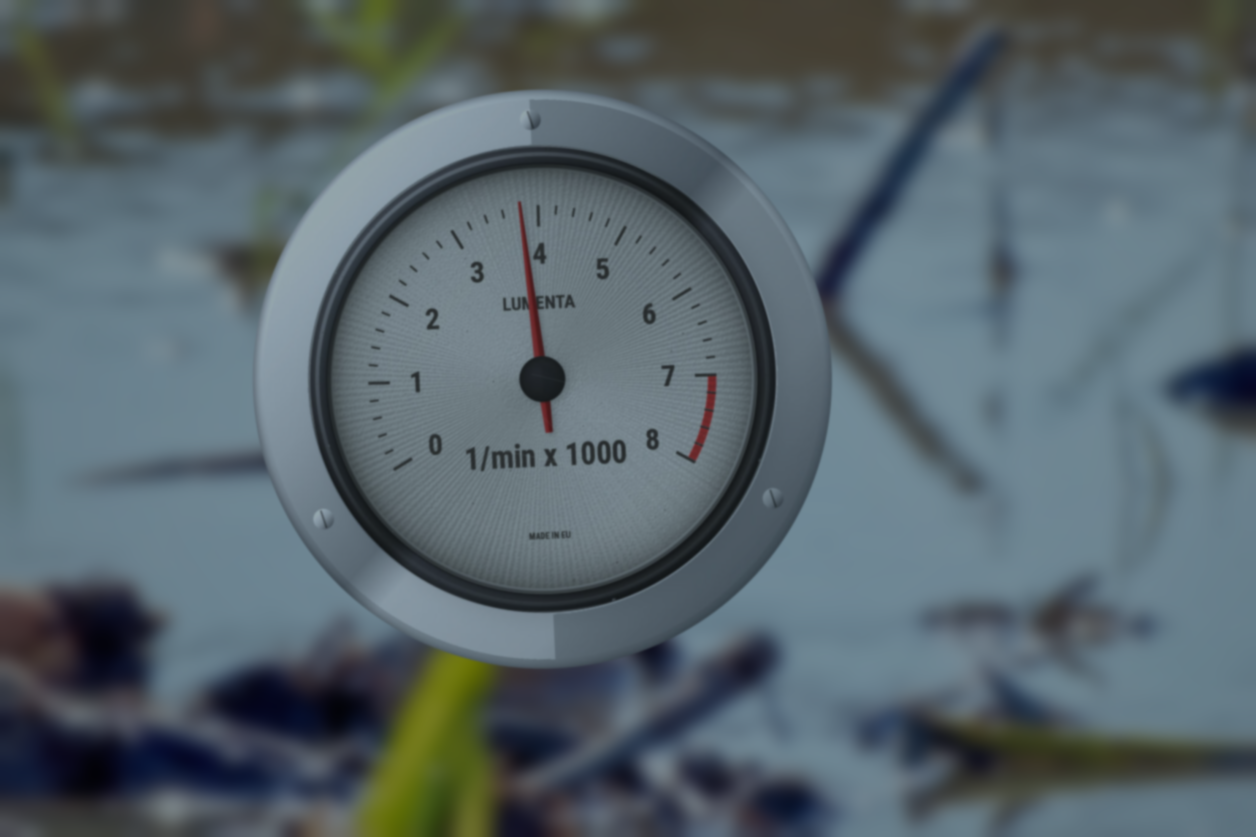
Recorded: **3800** rpm
